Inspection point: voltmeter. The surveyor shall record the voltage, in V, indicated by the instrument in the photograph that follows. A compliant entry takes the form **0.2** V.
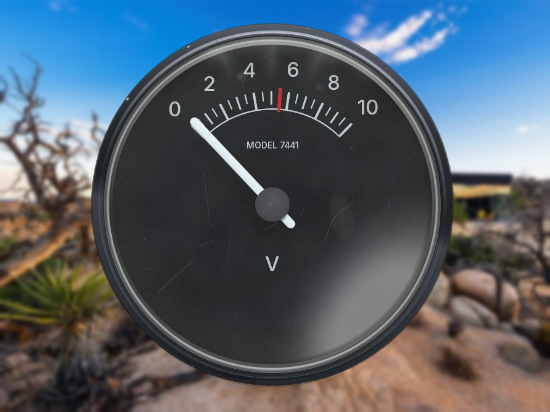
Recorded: **0.25** V
